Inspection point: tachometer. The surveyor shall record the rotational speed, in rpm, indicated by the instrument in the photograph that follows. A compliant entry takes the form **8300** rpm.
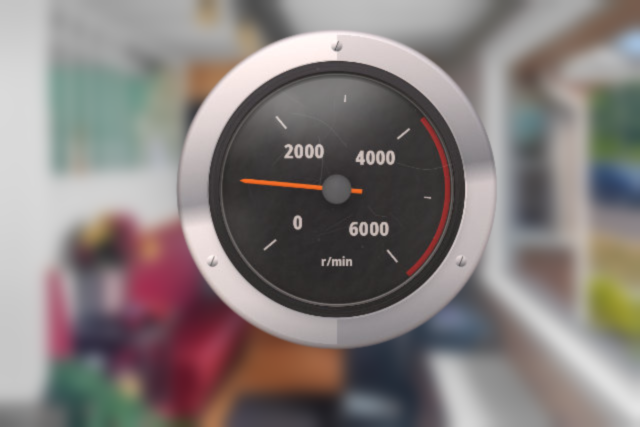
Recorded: **1000** rpm
